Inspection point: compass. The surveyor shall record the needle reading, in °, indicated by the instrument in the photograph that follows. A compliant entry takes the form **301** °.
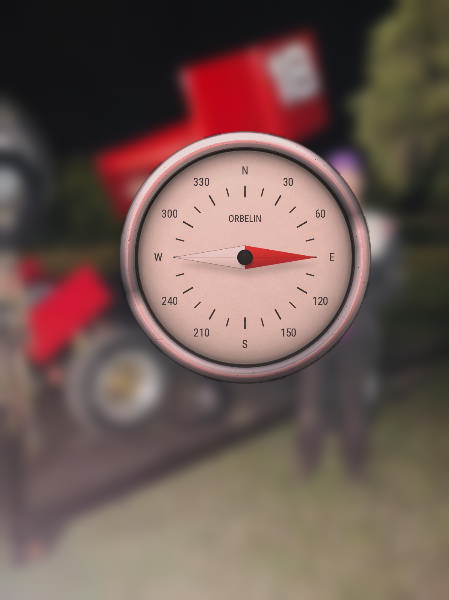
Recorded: **90** °
